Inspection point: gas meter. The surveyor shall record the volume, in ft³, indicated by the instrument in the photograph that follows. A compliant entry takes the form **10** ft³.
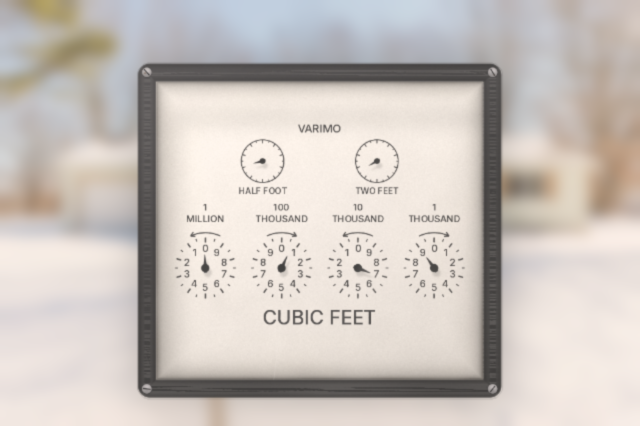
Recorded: **6900** ft³
